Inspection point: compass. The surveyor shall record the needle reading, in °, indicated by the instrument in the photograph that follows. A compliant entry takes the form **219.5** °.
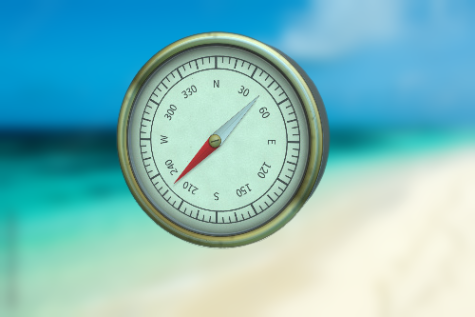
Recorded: **225** °
